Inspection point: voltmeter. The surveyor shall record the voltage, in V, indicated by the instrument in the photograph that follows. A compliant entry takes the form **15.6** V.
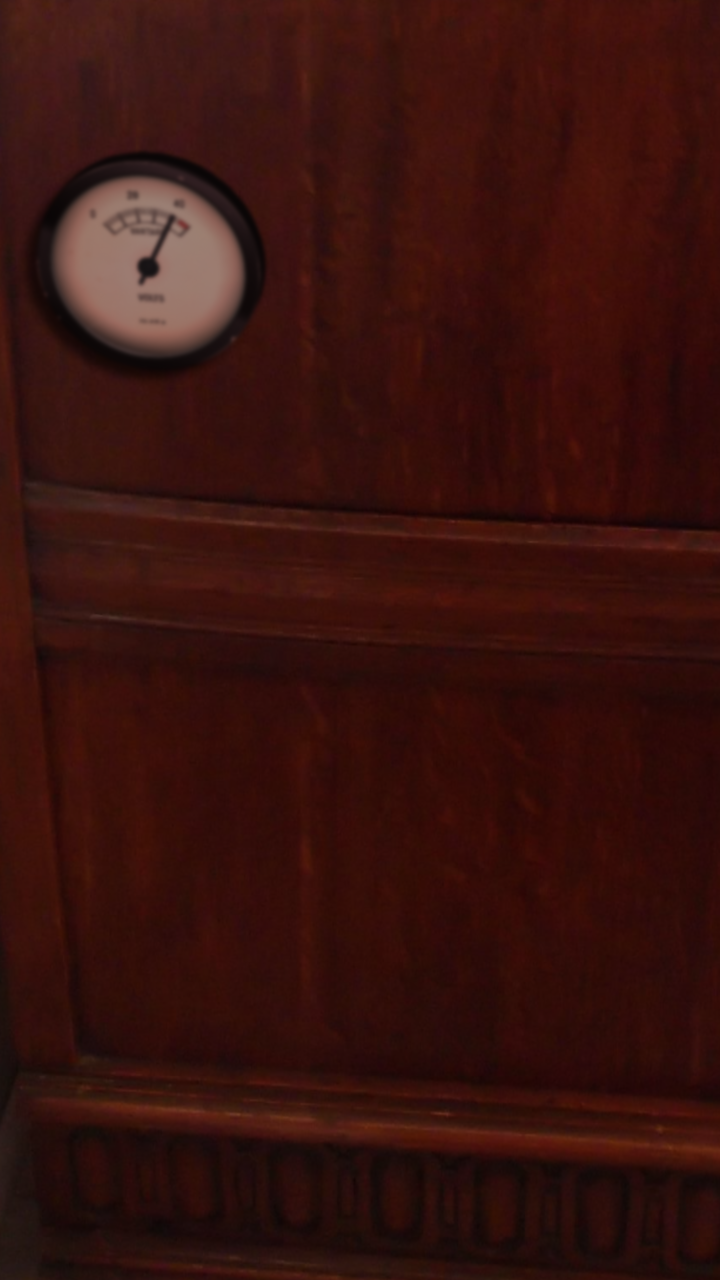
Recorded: **40** V
